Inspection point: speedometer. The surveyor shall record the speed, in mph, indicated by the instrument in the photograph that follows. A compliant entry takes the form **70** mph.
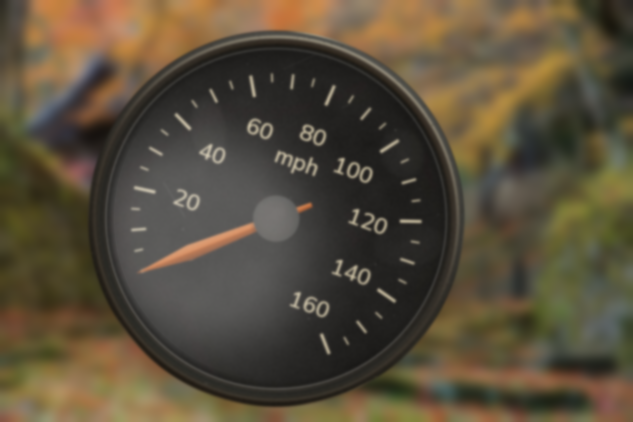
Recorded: **0** mph
